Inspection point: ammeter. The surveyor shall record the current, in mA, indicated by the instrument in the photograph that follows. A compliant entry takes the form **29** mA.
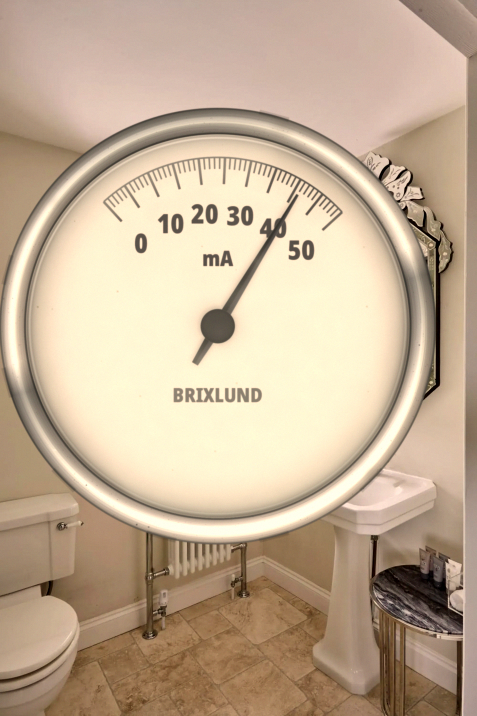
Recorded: **41** mA
